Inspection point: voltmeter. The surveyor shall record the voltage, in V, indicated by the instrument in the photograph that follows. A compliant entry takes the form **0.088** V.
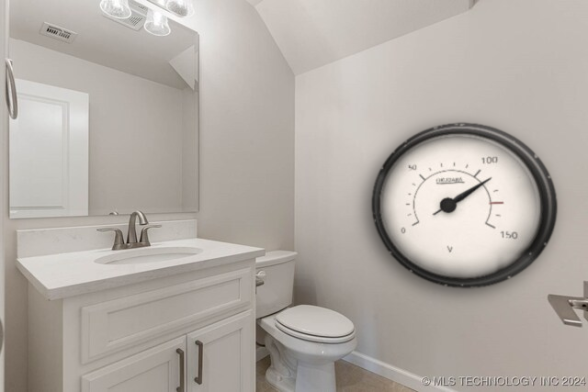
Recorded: **110** V
